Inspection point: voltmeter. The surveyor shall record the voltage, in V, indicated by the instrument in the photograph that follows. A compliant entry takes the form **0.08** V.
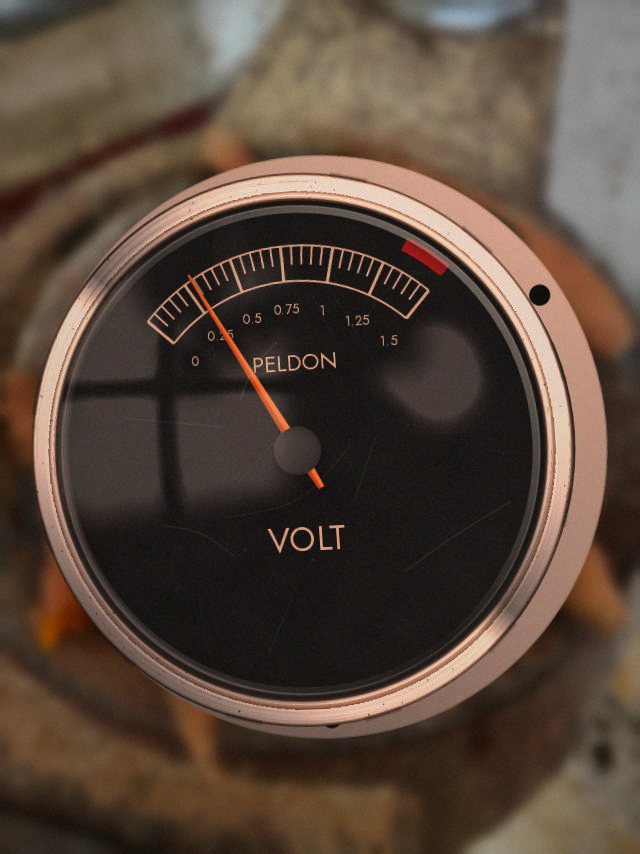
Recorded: **0.3** V
